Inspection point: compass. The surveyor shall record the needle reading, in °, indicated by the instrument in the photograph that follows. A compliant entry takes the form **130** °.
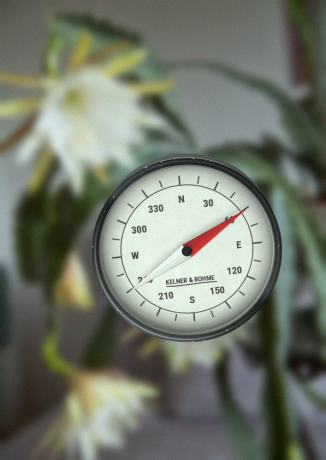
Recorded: **60** °
